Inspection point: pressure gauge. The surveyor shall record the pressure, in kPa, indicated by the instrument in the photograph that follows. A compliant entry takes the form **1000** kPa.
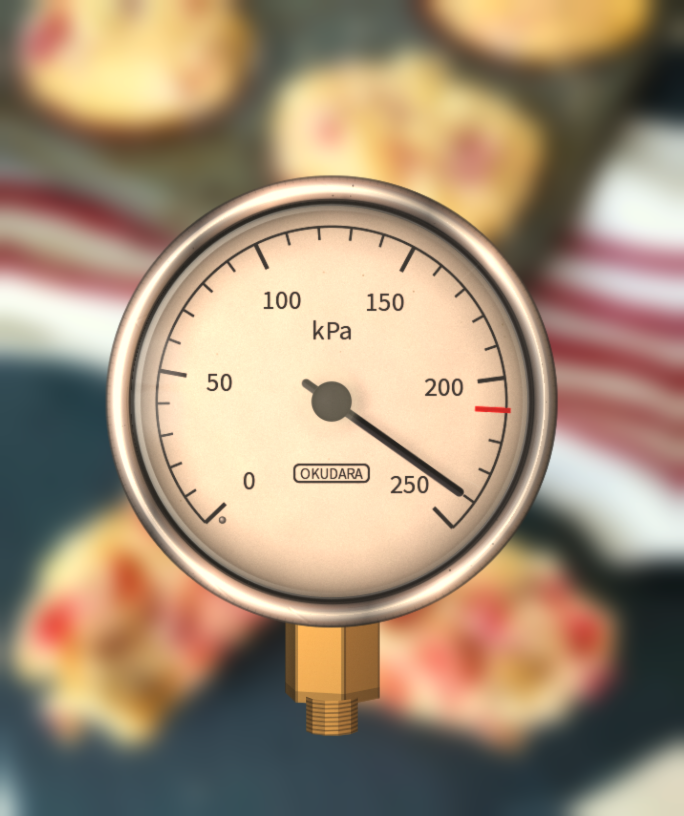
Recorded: **240** kPa
